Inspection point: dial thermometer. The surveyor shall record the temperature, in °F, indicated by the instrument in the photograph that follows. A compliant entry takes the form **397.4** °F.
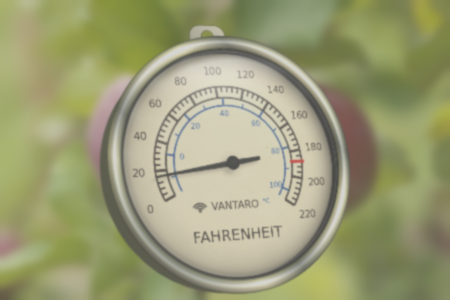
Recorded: **16** °F
